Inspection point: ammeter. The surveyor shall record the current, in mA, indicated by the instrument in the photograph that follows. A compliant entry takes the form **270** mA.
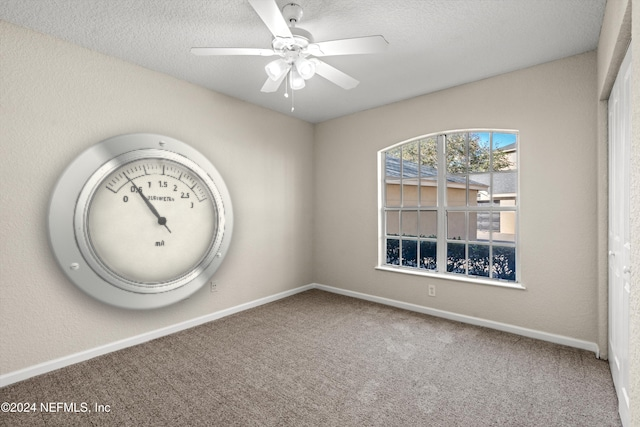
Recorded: **0.5** mA
